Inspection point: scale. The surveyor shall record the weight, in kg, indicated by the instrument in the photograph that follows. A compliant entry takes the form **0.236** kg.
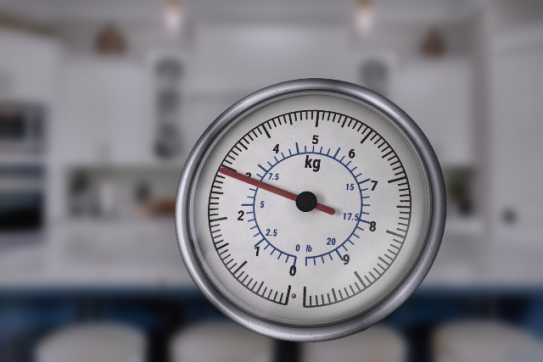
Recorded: **2.9** kg
